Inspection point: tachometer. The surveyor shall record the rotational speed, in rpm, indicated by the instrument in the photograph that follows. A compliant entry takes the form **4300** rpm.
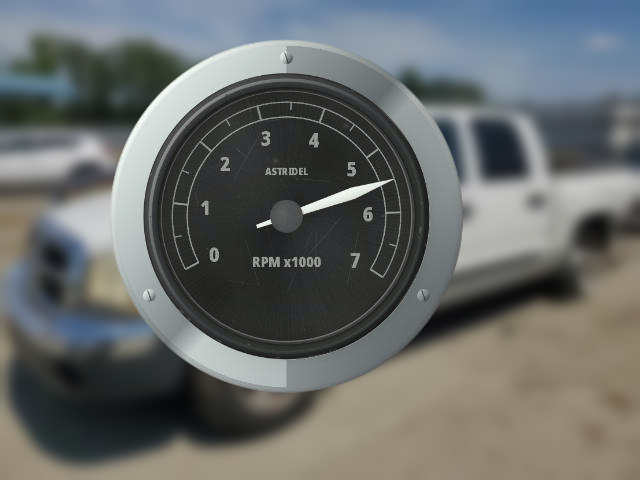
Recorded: **5500** rpm
